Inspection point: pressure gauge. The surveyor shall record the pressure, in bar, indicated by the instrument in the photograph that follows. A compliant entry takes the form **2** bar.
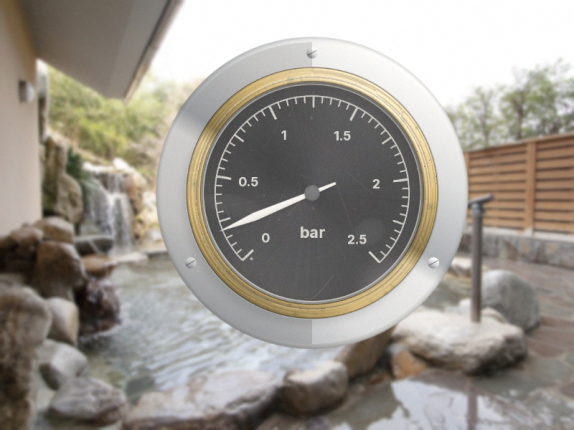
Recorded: **0.2** bar
